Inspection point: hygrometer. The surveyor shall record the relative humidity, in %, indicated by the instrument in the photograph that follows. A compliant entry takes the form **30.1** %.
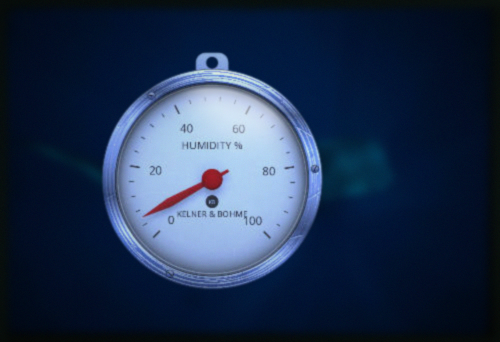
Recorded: **6** %
